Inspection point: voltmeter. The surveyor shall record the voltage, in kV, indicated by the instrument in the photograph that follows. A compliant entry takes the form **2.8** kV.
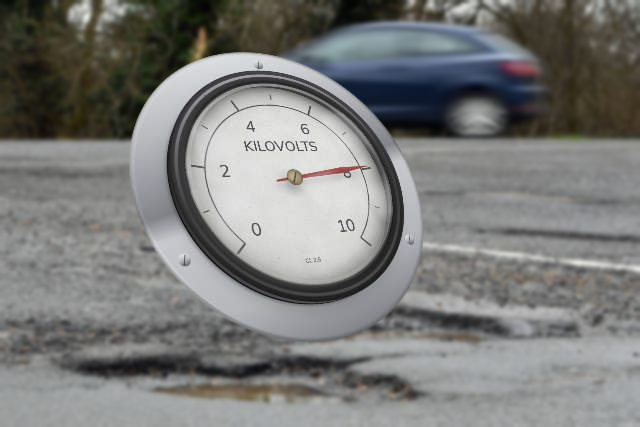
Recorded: **8** kV
